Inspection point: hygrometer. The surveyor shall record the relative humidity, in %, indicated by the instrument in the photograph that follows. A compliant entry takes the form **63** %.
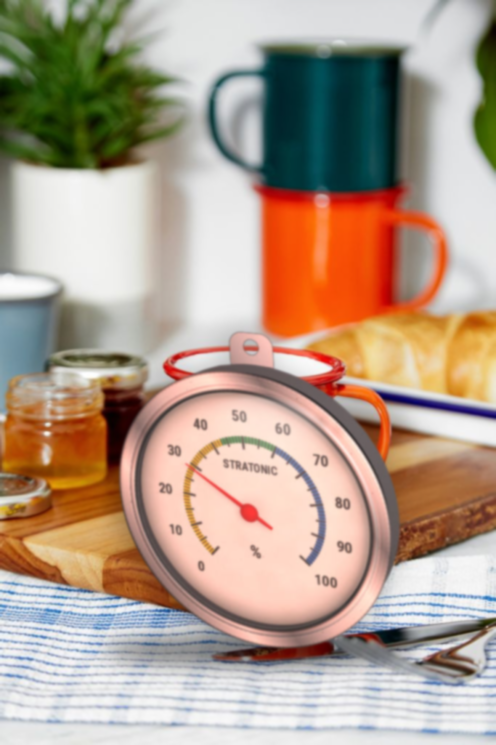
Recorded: **30** %
